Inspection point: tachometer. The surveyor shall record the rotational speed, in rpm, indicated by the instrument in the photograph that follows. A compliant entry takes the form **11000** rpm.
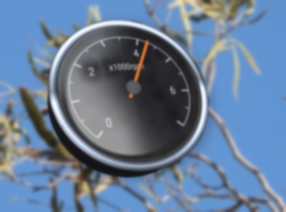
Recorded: **4250** rpm
